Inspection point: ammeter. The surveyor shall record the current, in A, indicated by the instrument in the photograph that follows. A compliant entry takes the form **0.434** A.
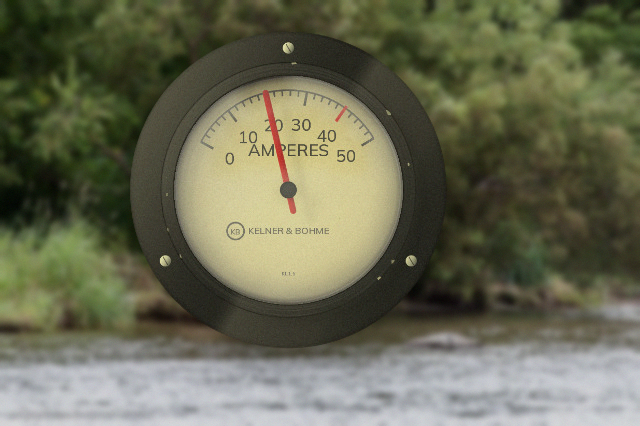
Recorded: **20** A
